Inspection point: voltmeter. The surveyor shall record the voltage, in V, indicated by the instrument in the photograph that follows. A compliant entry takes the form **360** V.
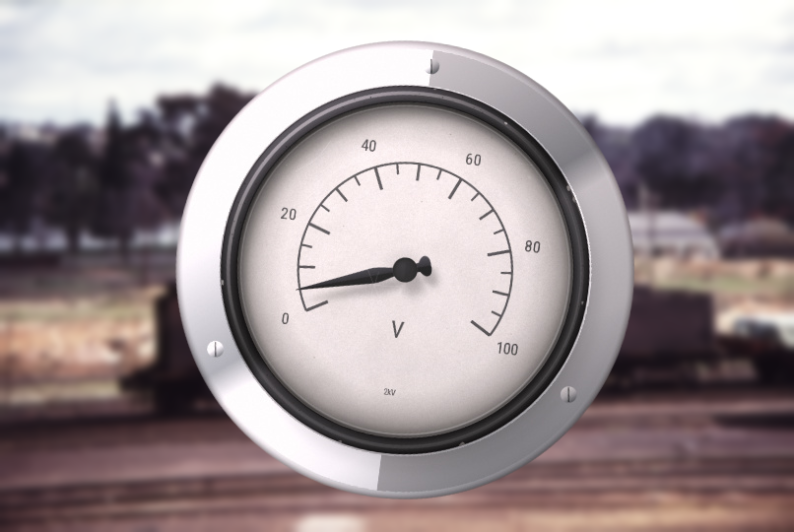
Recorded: **5** V
